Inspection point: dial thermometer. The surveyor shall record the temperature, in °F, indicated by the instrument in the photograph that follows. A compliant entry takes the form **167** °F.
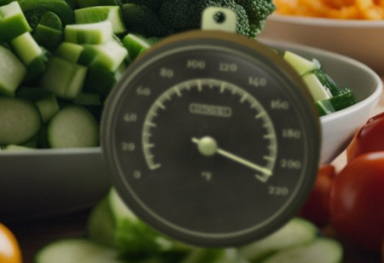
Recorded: **210** °F
